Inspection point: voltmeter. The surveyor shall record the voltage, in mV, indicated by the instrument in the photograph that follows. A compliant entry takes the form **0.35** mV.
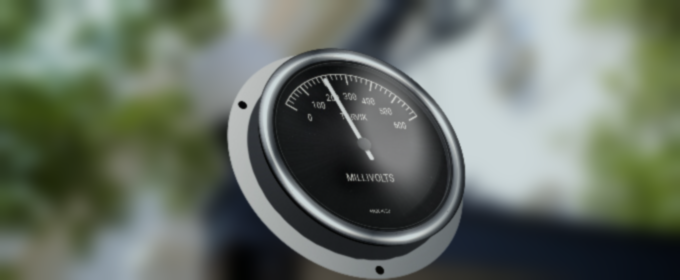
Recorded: **200** mV
